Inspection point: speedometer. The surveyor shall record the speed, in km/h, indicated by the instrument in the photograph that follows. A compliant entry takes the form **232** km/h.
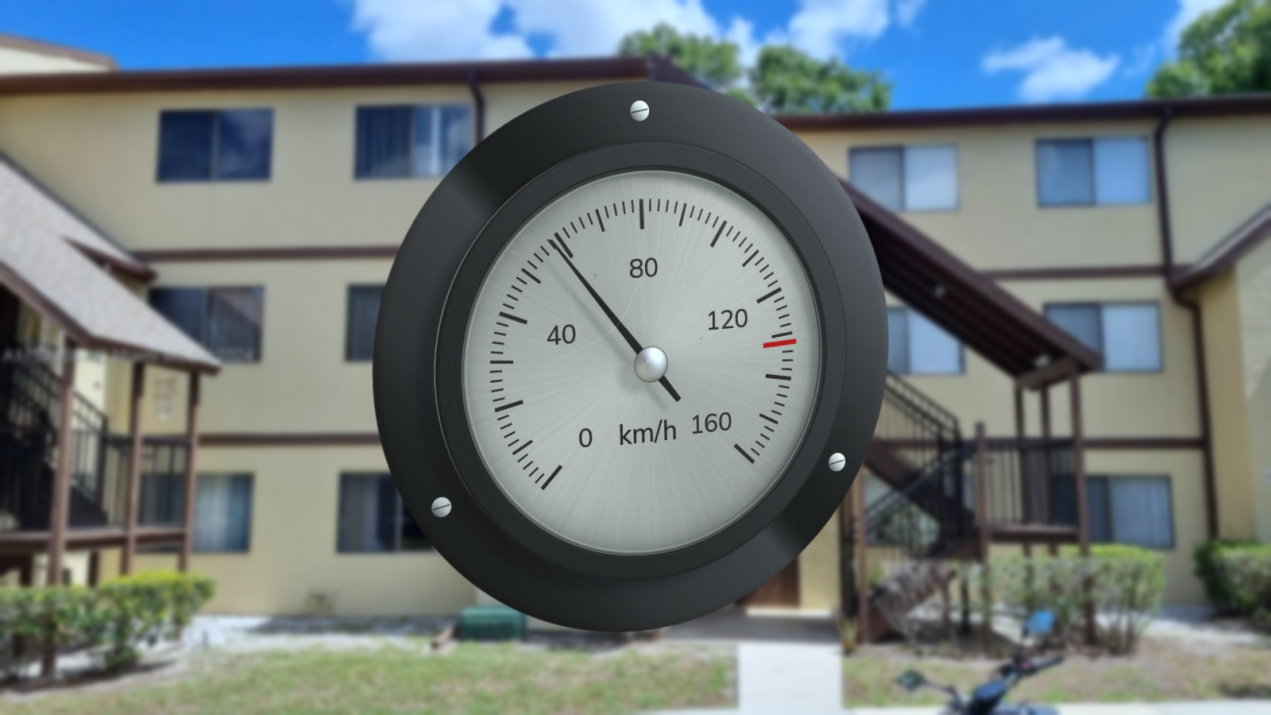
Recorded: **58** km/h
